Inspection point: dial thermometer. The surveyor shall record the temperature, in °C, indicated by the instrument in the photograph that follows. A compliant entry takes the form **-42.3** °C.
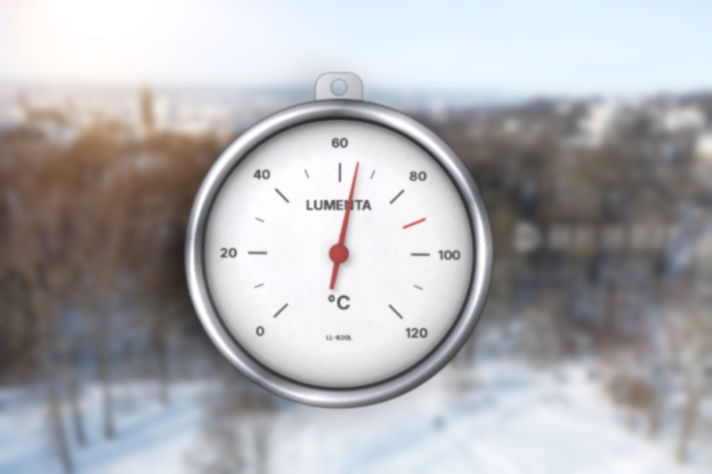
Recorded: **65** °C
